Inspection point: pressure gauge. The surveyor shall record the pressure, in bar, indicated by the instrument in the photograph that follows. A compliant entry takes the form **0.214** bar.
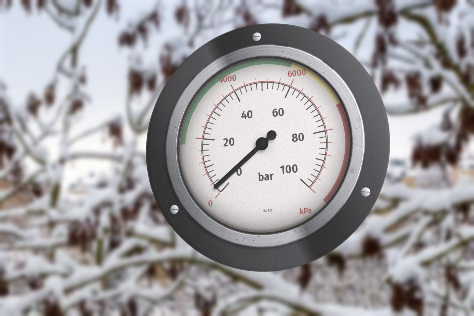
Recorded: **2** bar
